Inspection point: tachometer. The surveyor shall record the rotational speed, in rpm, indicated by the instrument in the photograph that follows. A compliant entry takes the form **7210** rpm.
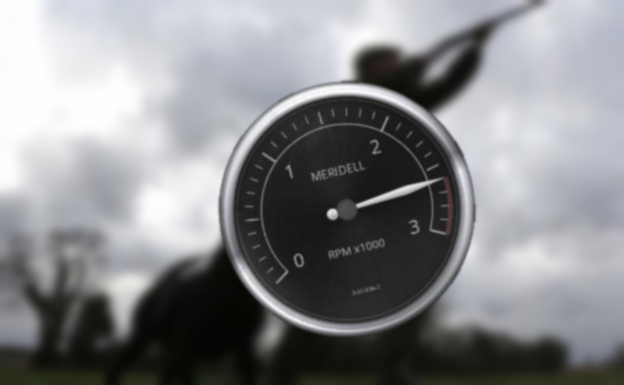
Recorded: **2600** rpm
